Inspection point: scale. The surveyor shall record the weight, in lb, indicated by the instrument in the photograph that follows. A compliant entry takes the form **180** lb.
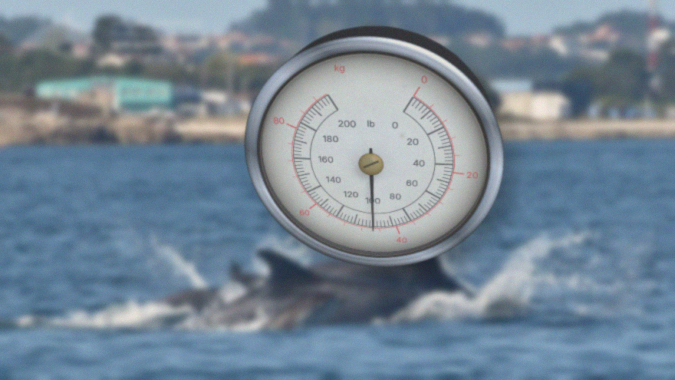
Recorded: **100** lb
